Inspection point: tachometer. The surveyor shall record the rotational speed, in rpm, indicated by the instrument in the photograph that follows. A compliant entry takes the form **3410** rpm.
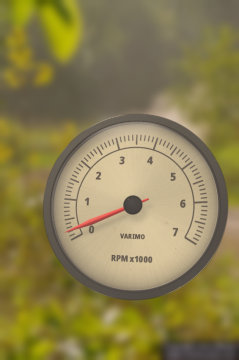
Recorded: **200** rpm
